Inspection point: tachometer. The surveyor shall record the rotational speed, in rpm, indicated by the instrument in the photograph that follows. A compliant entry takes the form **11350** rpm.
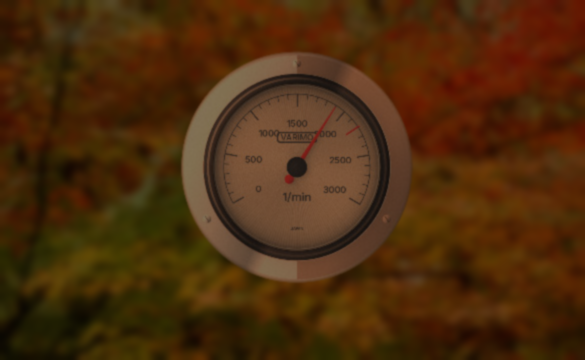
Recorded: **1900** rpm
